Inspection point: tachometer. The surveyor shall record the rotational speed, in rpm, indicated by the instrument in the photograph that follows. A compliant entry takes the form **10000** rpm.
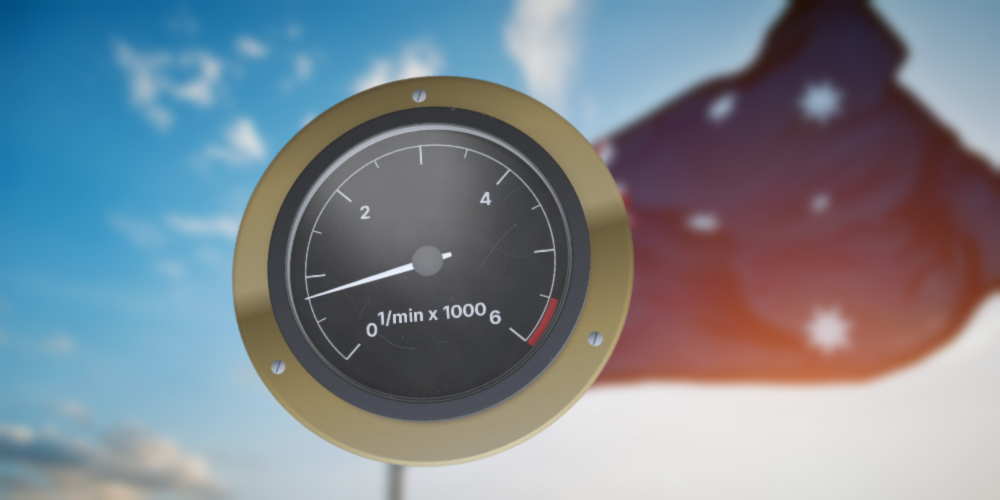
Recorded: **750** rpm
